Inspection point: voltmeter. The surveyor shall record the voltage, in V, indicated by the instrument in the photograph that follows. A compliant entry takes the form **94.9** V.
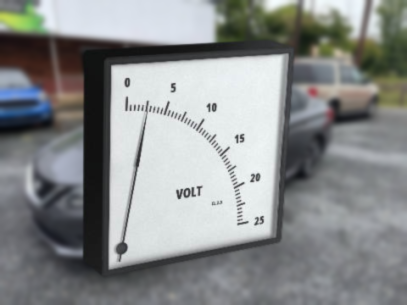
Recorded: **2.5** V
